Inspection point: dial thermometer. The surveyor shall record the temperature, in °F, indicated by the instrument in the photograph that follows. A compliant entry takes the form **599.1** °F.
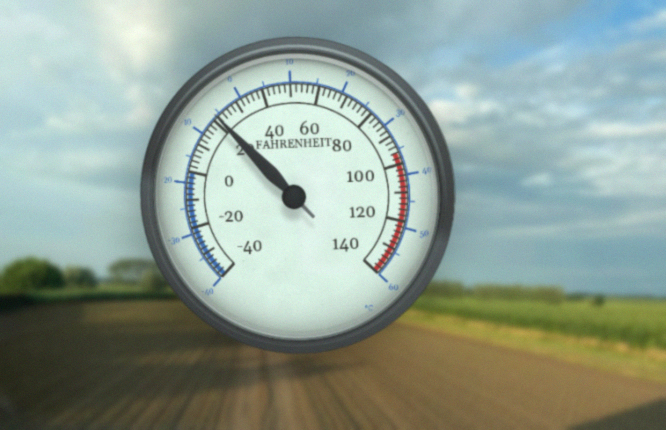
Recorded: **22** °F
